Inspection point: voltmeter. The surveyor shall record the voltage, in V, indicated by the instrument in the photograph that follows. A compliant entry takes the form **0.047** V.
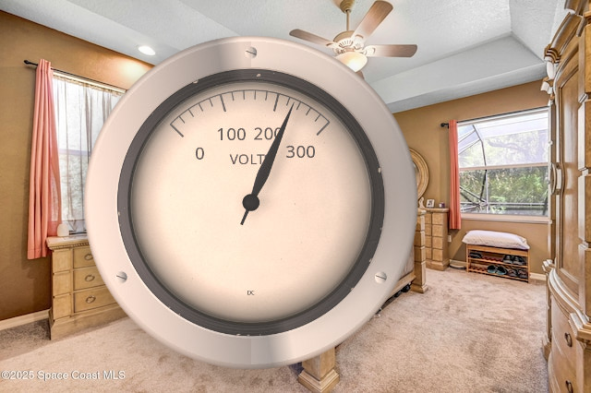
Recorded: **230** V
